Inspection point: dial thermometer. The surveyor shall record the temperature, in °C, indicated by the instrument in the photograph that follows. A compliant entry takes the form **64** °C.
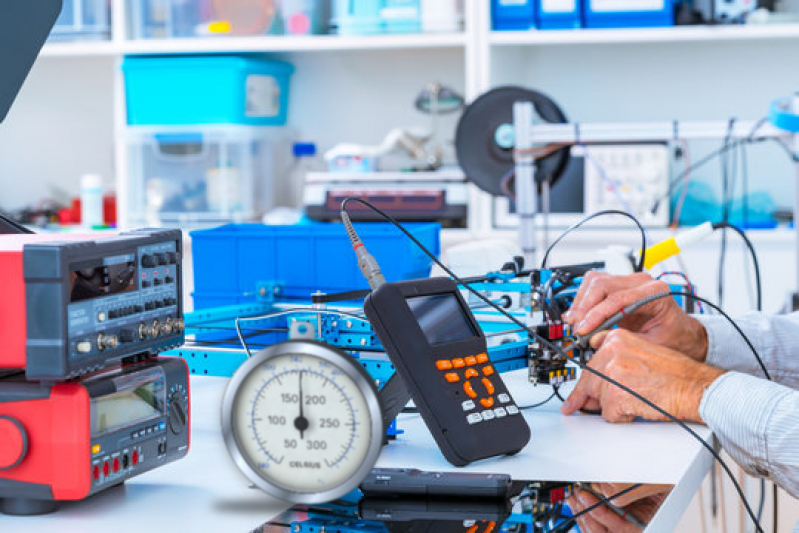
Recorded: **175** °C
